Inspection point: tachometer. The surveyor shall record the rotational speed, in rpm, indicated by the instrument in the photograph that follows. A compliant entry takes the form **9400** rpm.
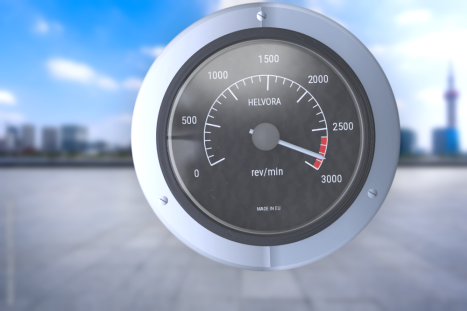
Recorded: **2850** rpm
